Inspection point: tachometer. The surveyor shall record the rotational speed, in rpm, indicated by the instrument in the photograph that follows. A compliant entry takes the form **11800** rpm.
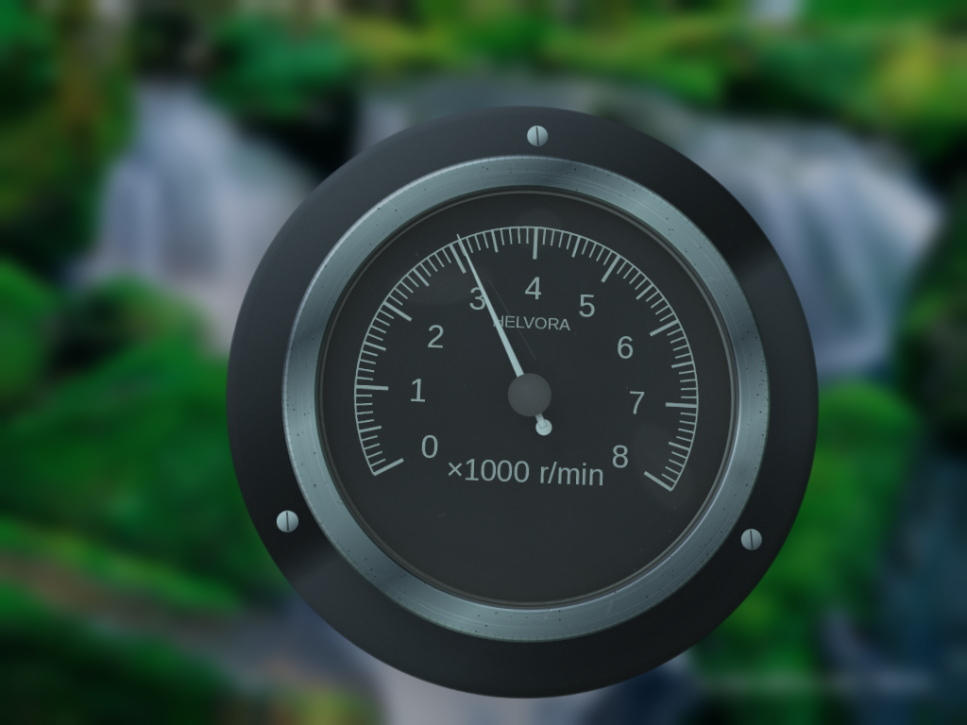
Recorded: **3100** rpm
